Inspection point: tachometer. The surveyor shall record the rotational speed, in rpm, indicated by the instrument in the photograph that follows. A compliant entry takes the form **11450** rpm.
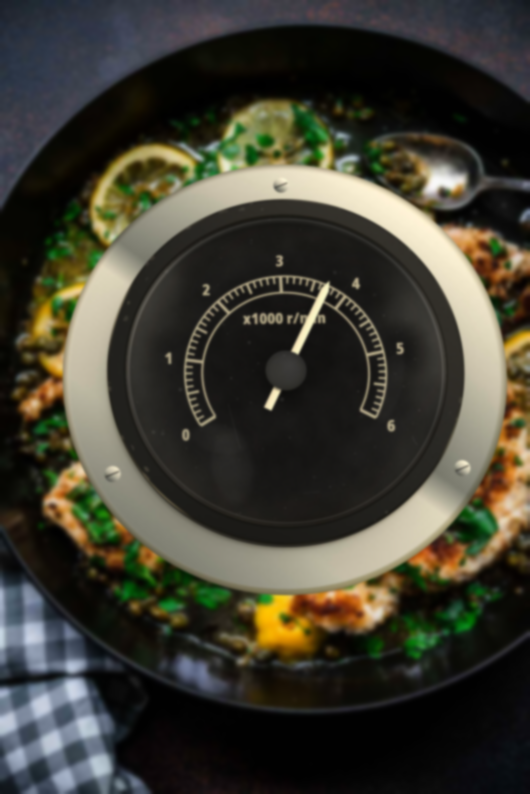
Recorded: **3700** rpm
